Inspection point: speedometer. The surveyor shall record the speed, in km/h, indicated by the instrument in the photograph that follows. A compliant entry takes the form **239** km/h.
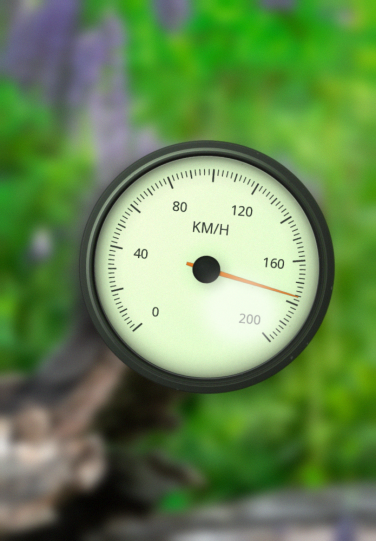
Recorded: **176** km/h
